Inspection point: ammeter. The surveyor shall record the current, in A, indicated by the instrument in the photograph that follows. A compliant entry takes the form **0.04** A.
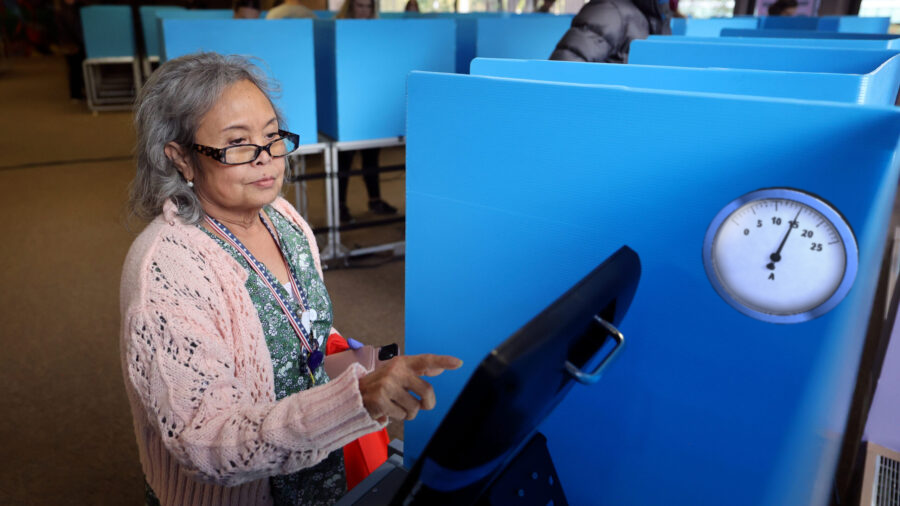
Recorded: **15** A
